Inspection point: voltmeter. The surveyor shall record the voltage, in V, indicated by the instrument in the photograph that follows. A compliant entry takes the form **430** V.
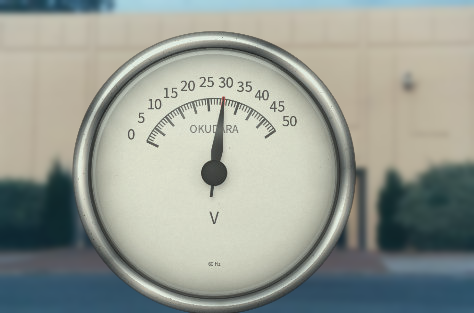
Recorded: **30** V
